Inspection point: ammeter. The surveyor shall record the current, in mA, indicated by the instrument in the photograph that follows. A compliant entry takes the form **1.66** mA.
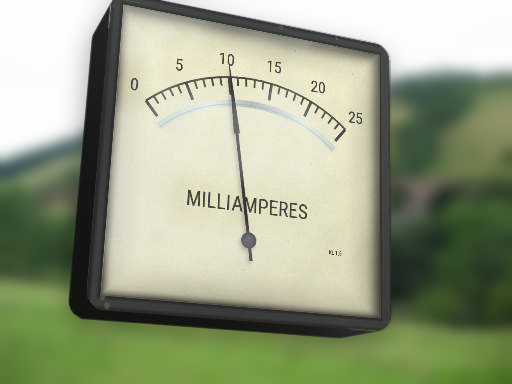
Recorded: **10** mA
